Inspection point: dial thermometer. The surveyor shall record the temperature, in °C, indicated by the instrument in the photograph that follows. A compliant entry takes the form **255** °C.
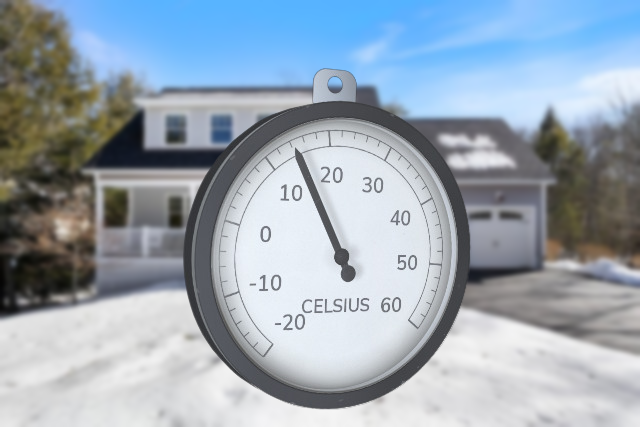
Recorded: **14** °C
